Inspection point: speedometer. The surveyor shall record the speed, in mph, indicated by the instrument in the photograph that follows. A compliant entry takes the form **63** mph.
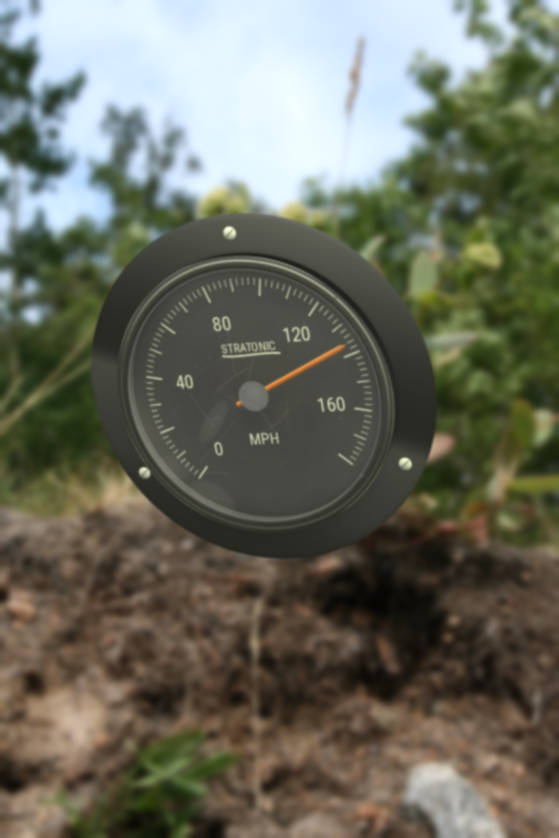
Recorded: **136** mph
